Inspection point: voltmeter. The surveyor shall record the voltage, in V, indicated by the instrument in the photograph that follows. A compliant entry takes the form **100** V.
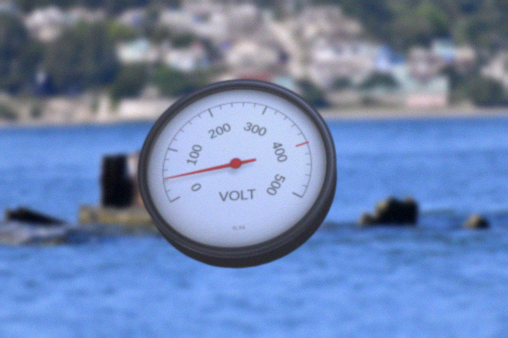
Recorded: **40** V
